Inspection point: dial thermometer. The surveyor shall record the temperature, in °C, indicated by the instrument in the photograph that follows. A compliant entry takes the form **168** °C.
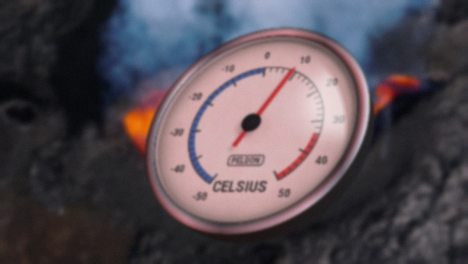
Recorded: **10** °C
